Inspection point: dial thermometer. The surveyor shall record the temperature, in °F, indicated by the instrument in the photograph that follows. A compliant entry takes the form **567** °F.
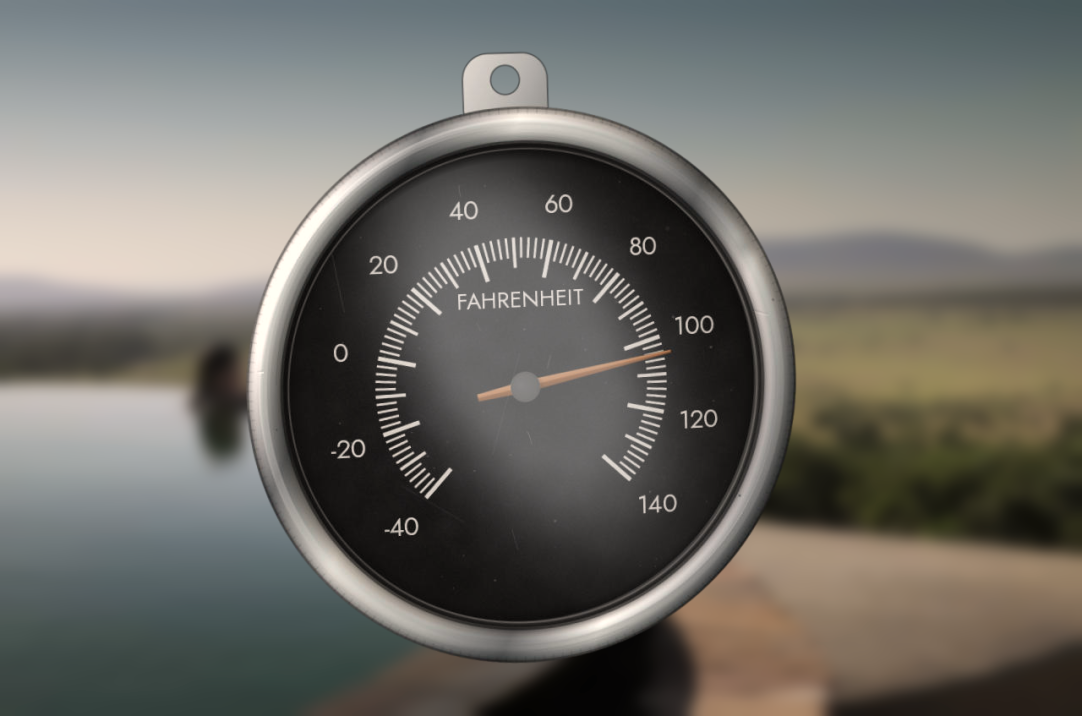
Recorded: **104** °F
